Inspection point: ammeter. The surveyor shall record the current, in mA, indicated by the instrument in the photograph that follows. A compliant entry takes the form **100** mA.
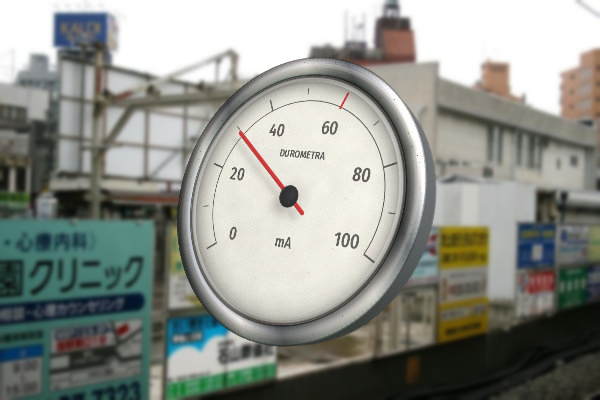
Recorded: **30** mA
